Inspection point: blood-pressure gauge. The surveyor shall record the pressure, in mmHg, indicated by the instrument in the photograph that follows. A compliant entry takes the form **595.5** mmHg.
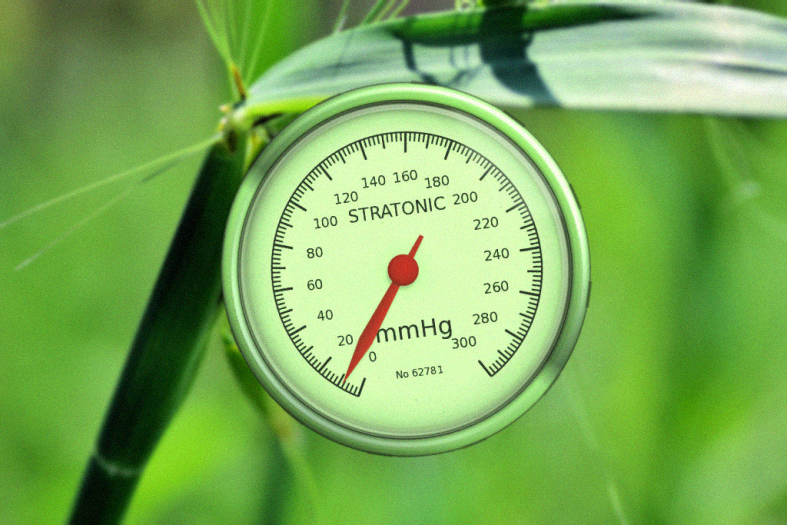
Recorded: **8** mmHg
